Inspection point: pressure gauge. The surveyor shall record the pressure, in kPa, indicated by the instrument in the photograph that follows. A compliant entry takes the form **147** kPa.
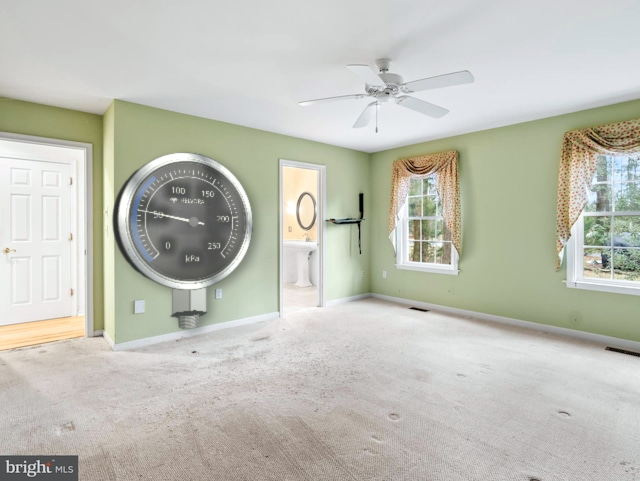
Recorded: **50** kPa
